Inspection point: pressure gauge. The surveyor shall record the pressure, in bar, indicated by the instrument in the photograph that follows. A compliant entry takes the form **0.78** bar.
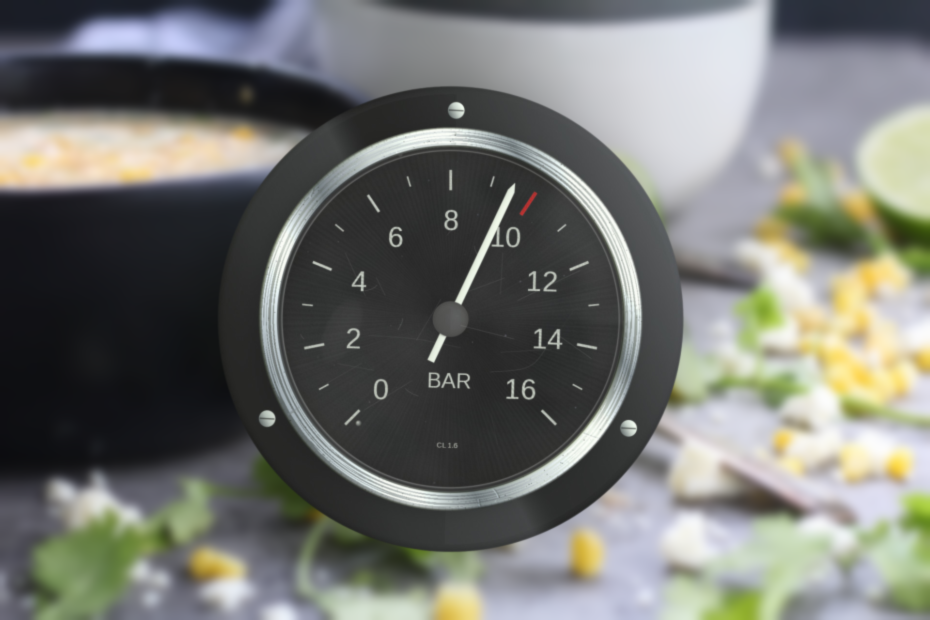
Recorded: **9.5** bar
